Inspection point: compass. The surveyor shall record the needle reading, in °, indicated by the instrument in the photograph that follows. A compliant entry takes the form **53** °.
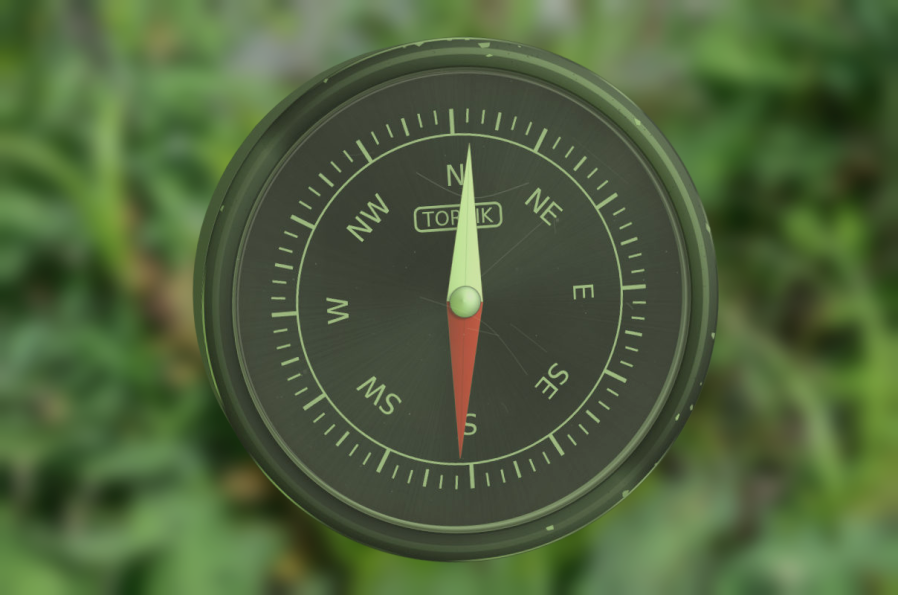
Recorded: **185** °
